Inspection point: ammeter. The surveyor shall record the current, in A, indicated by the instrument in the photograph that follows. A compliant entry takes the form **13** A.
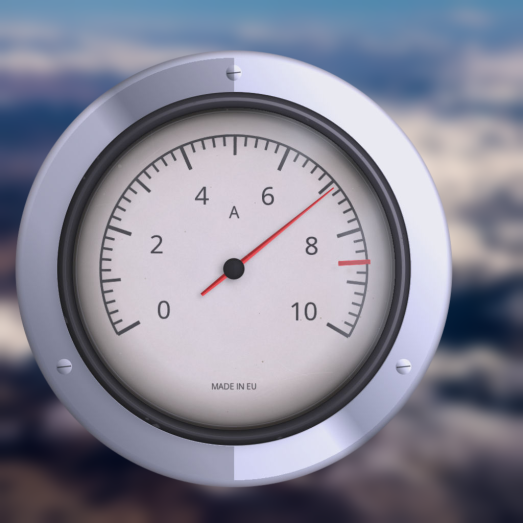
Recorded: **7.1** A
